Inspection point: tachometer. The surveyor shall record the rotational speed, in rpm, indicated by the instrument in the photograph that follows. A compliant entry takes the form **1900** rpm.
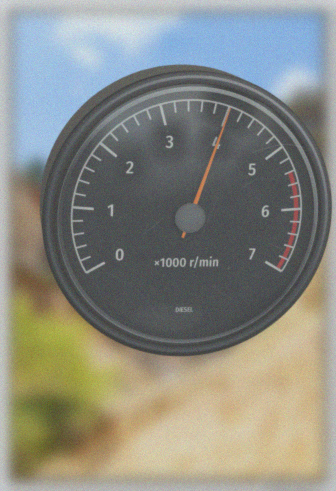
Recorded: **4000** rpm
